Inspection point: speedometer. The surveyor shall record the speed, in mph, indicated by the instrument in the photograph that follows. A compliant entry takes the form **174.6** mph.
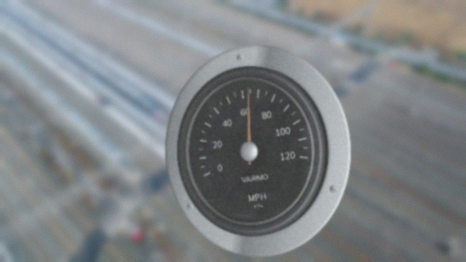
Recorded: **65** mph
